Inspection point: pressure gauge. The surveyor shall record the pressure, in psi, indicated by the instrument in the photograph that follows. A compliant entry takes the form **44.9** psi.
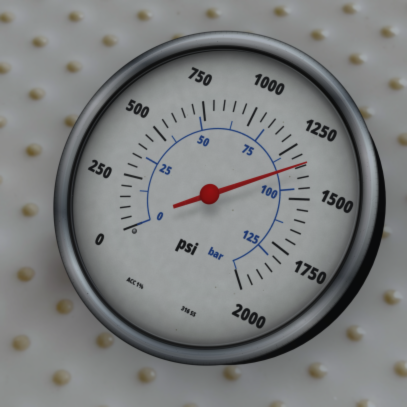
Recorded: **1350** psi
